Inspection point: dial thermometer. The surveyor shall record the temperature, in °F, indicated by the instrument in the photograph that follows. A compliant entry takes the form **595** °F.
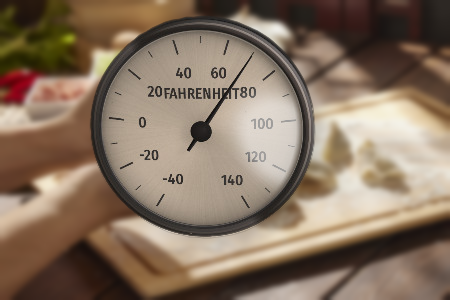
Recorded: **70** °F
